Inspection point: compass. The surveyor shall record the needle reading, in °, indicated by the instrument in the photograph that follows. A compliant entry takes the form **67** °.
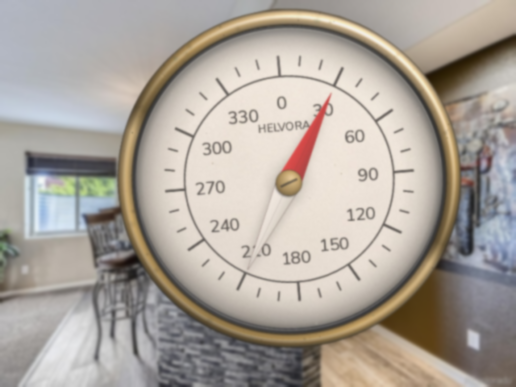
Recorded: **30** °
